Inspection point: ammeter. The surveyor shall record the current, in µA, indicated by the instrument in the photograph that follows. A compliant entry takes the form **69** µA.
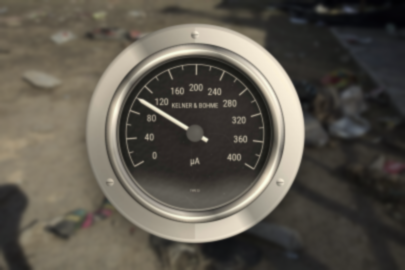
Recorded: **100** µA
